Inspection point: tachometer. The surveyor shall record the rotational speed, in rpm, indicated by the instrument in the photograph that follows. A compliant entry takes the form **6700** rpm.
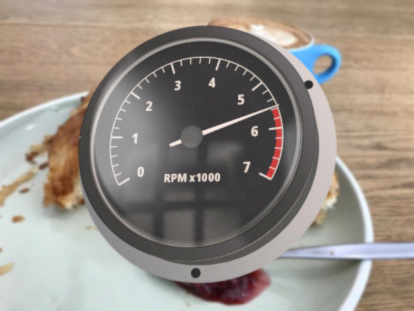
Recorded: **5600** rpm
